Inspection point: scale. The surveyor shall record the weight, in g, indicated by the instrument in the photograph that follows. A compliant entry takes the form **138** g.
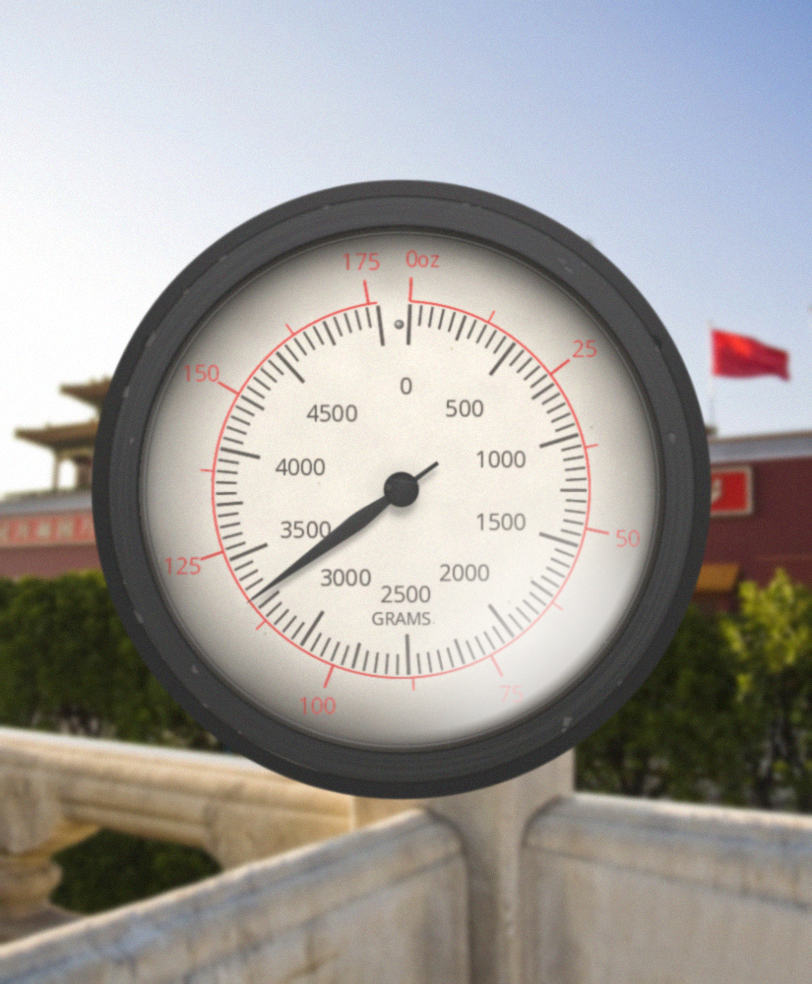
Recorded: **3300** g
